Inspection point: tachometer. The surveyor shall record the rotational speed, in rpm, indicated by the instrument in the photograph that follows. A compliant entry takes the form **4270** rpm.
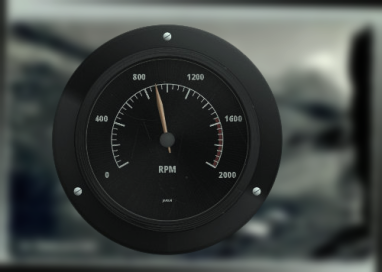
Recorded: **900** rpm
